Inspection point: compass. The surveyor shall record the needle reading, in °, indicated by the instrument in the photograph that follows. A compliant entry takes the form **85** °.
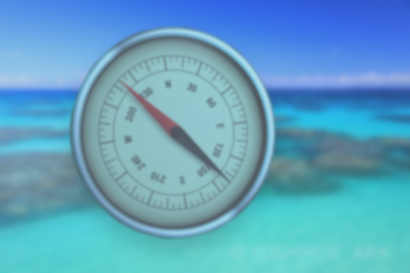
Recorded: **320** °
